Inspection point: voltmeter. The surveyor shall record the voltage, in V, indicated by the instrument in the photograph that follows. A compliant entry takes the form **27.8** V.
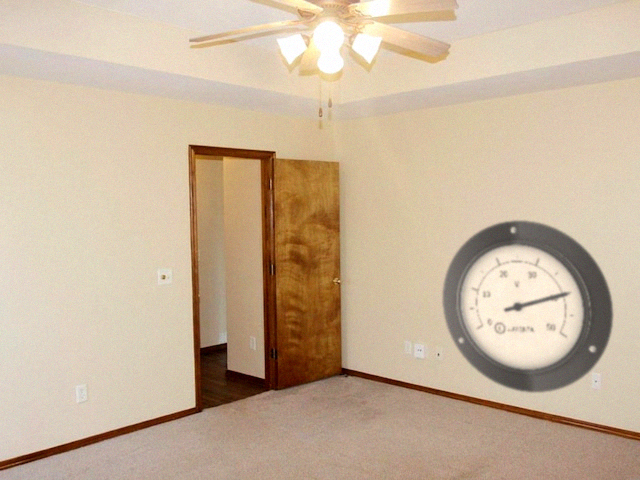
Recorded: **40** V
